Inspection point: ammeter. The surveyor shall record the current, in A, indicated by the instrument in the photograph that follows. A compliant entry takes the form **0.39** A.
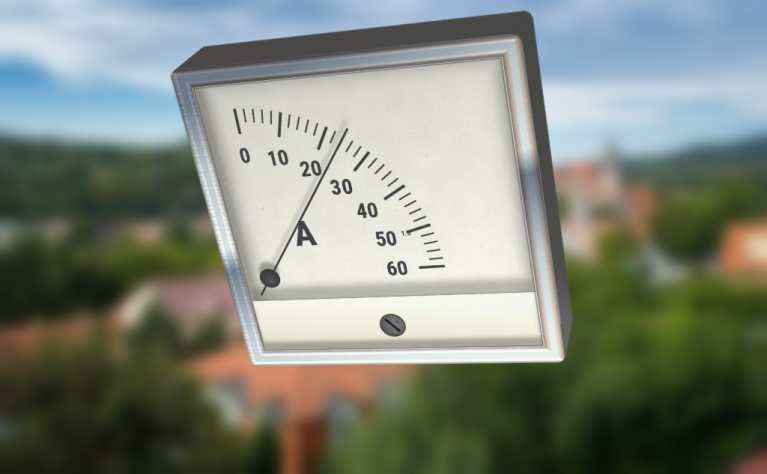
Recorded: **24** A
